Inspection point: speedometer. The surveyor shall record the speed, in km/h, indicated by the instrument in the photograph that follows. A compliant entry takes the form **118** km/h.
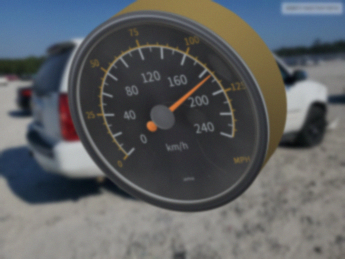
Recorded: **185** km/h
